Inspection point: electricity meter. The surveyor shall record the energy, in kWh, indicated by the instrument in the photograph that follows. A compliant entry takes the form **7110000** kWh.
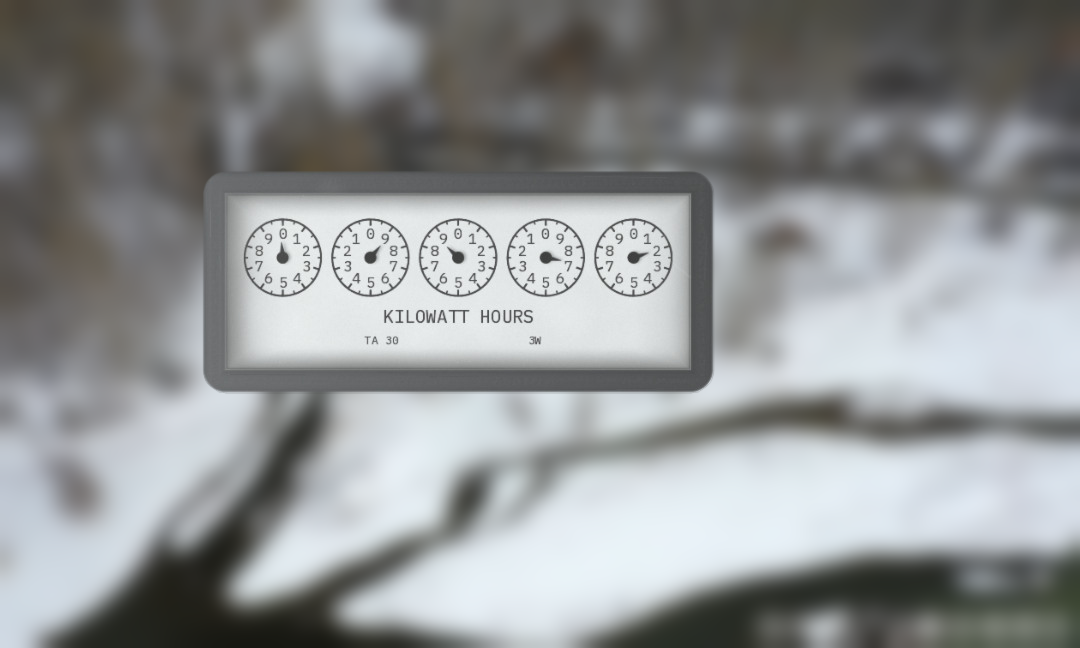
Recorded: **98872** kWh
